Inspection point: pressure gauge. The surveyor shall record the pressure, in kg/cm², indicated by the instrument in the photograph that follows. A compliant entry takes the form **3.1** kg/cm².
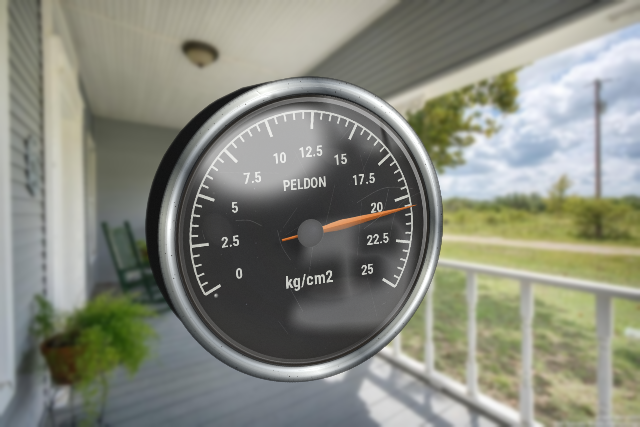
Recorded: **20.5** kg/cm²
